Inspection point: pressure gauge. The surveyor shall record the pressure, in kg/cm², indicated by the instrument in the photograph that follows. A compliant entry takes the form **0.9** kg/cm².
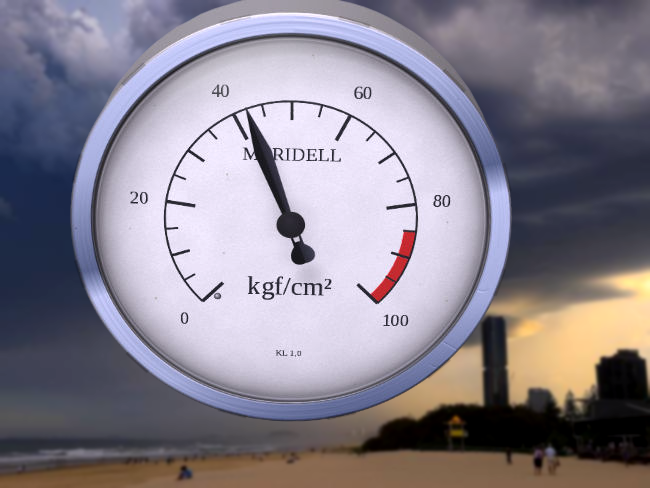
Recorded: **42.5** kg/cm²
